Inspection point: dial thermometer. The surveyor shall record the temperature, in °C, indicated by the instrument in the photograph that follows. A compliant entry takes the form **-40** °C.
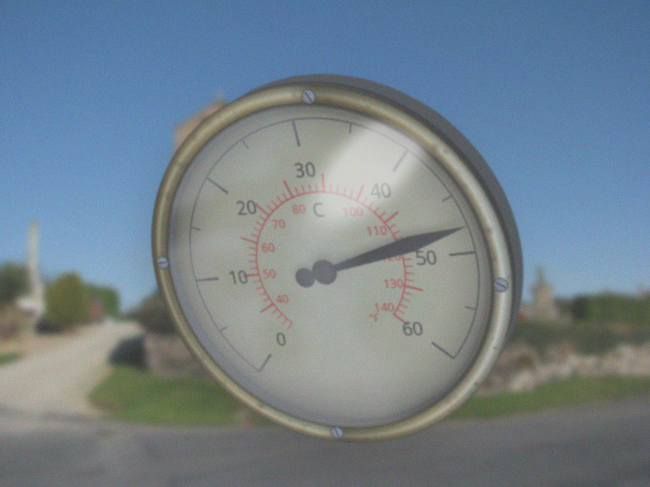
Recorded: **47.5** °C
